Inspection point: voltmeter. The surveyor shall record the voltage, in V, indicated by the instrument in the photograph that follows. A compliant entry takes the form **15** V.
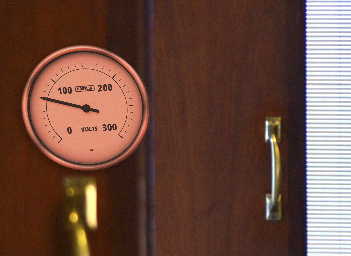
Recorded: **70** V
